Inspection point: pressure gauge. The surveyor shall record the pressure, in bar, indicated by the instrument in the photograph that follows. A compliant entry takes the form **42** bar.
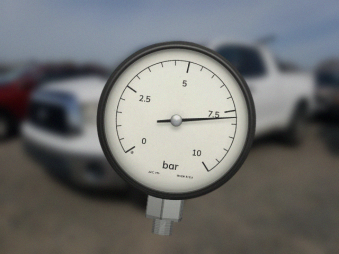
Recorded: **7.75** bar
